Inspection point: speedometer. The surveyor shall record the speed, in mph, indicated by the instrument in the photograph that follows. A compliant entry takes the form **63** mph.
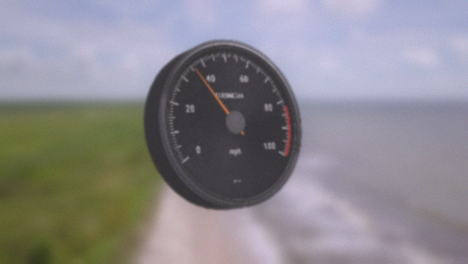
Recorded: **35** mph
